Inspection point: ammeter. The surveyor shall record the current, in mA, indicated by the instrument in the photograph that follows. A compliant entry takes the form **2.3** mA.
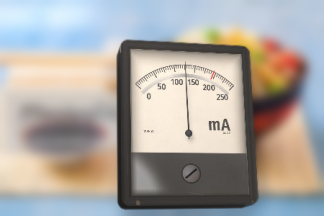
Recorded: **125** mA
